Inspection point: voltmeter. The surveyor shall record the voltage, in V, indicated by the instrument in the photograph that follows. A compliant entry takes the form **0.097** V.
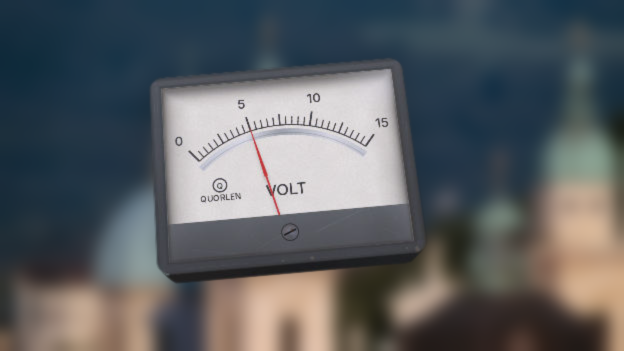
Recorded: **5** V
